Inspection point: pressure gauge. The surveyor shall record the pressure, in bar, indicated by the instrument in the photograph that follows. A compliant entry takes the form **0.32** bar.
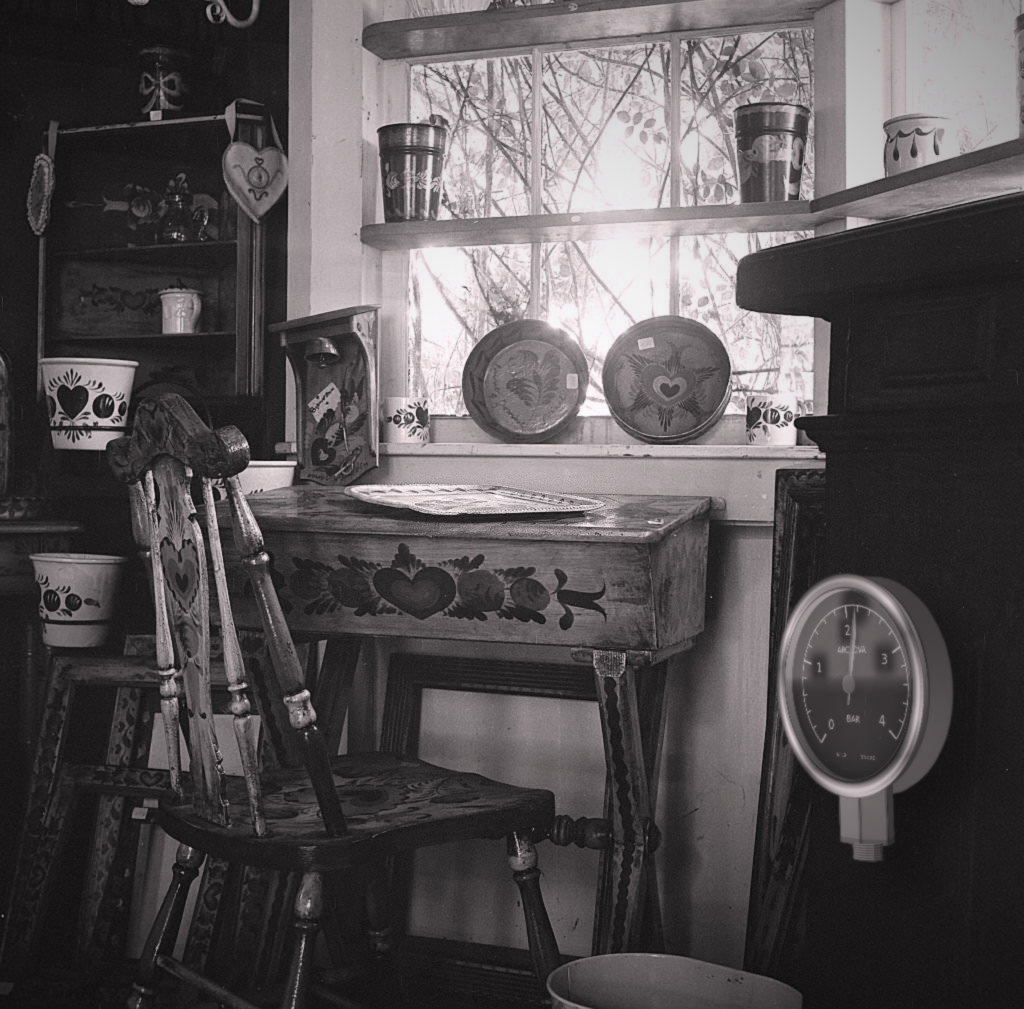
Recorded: **2.2** bar
